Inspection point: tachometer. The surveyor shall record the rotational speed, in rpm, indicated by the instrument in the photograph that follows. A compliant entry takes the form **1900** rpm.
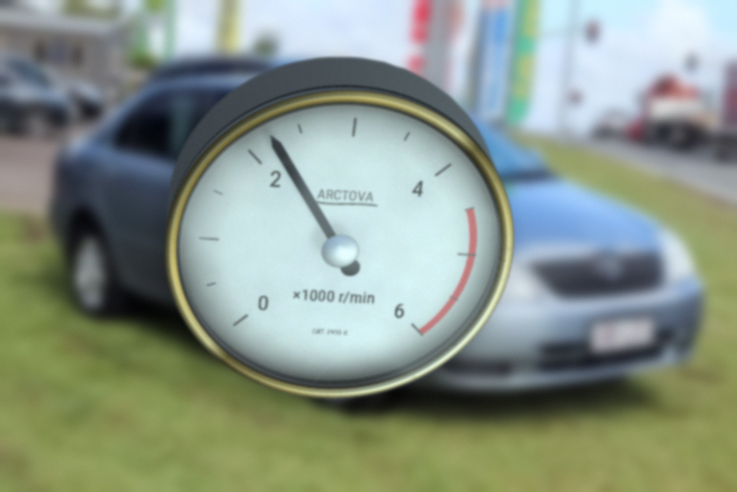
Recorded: **2250** rpm
